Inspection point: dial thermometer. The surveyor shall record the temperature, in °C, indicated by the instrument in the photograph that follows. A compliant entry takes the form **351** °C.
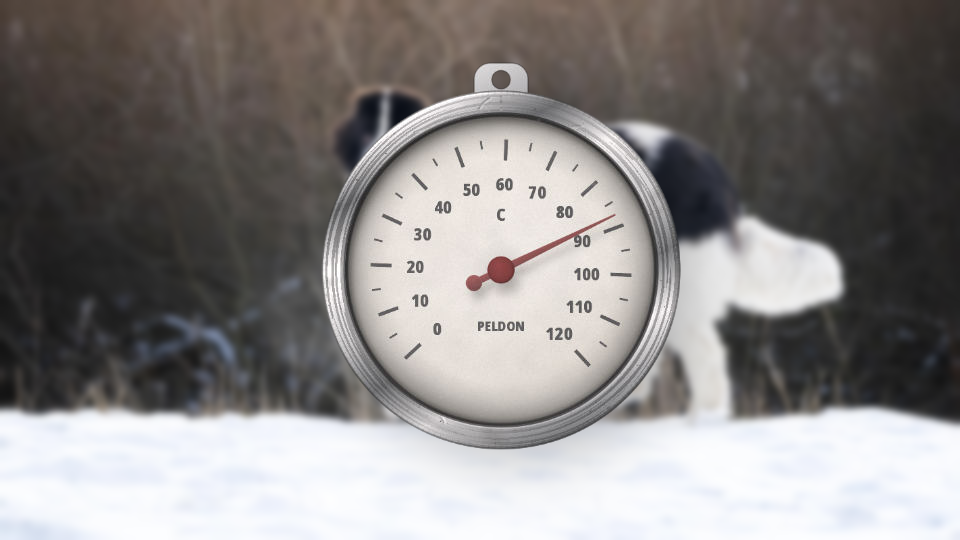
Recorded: **87.5** °C
